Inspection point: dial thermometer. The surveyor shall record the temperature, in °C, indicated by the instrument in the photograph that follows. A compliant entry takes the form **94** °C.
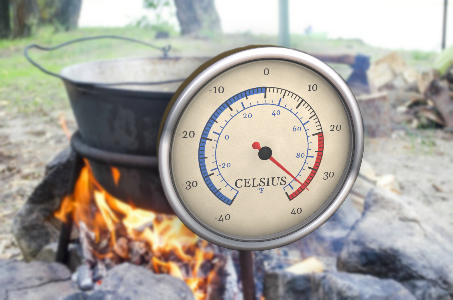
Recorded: **35** °C
